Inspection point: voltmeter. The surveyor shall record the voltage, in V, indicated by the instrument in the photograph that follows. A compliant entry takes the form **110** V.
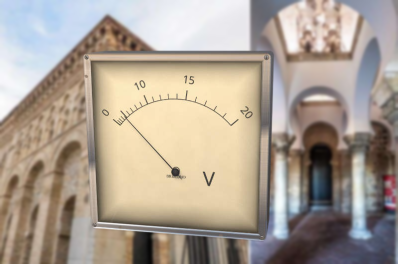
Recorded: **5** V
